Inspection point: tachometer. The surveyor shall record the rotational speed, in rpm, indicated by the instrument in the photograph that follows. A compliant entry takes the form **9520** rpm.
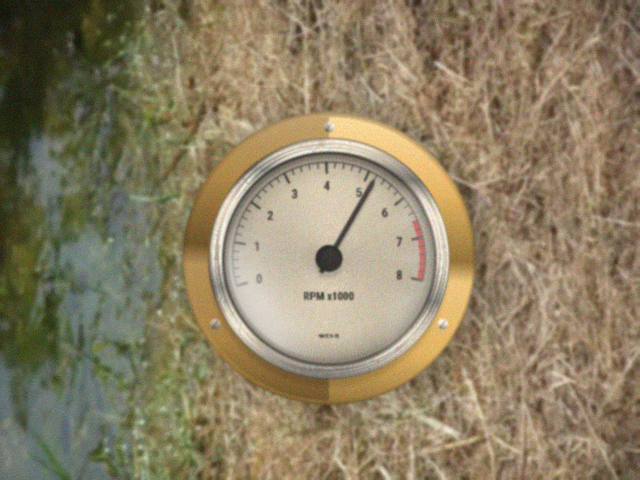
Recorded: **5200** rpm
